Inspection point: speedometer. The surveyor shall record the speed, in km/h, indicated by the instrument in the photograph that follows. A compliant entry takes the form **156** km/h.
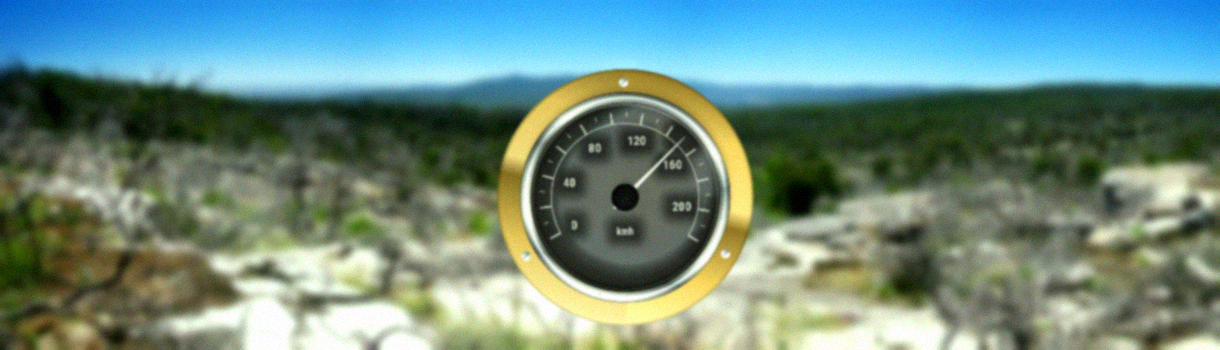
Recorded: **150** km/h
